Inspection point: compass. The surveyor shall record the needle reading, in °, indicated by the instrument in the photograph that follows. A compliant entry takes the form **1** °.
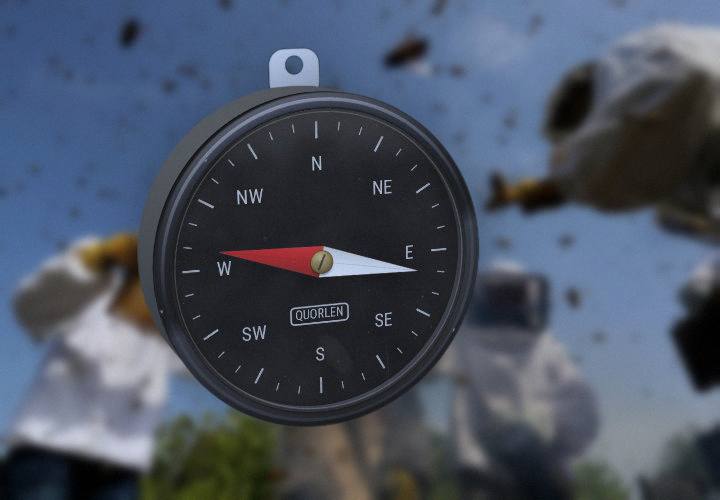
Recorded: **280** °
